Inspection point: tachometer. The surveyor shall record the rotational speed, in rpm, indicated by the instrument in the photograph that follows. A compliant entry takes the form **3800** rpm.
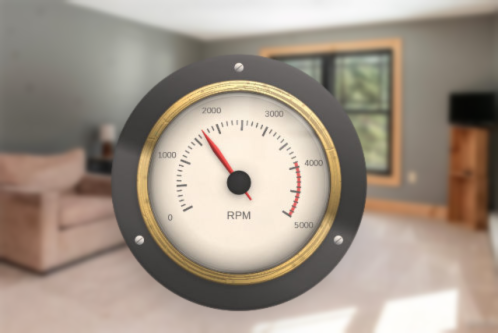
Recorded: **1700** rpm
